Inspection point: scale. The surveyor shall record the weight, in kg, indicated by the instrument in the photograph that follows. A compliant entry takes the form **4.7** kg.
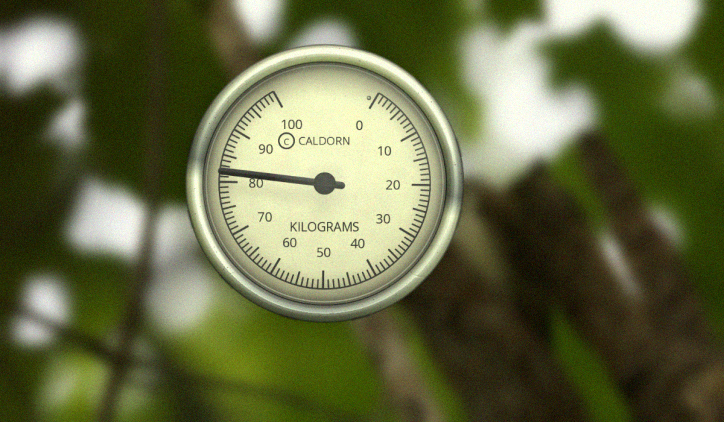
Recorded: **82** kg
